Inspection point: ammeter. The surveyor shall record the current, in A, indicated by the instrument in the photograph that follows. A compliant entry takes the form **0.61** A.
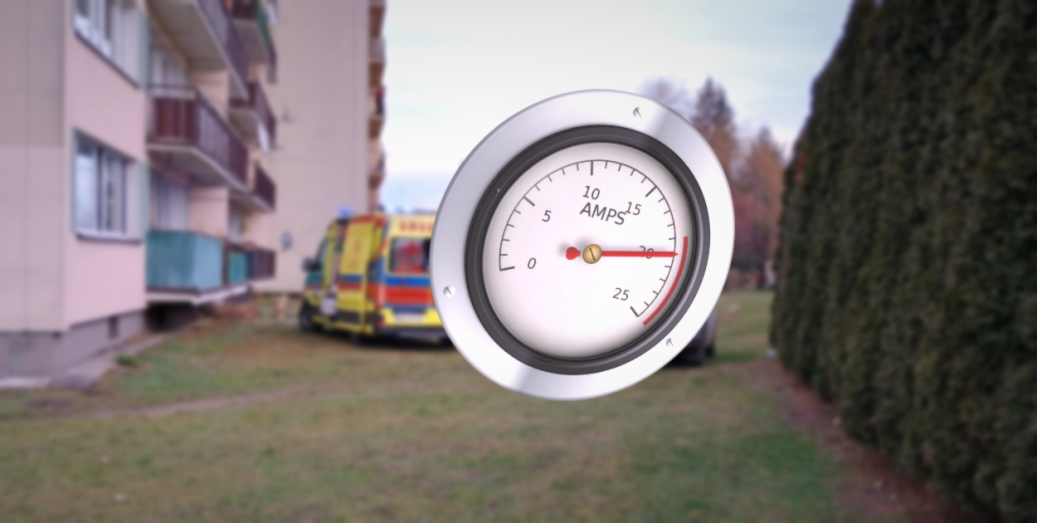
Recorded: **20** A
